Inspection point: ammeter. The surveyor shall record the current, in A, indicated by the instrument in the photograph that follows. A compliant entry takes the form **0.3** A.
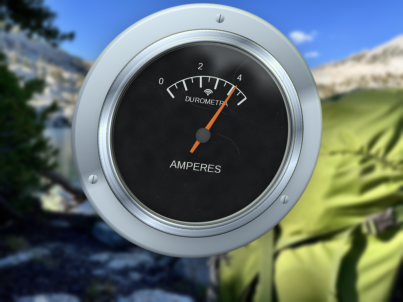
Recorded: **4** A
